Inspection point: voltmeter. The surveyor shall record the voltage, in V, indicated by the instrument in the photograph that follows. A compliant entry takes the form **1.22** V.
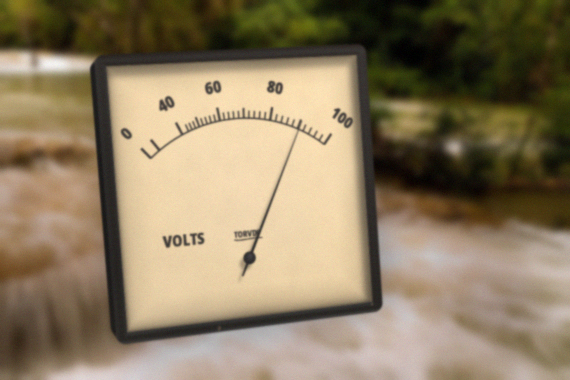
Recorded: **90** V
